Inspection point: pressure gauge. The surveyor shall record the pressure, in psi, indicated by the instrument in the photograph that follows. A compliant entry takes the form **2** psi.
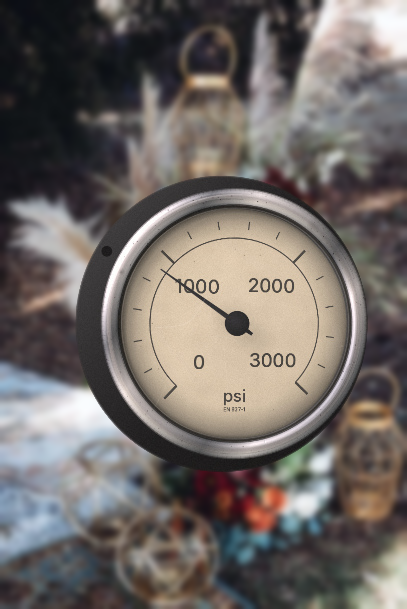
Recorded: **900** psi
